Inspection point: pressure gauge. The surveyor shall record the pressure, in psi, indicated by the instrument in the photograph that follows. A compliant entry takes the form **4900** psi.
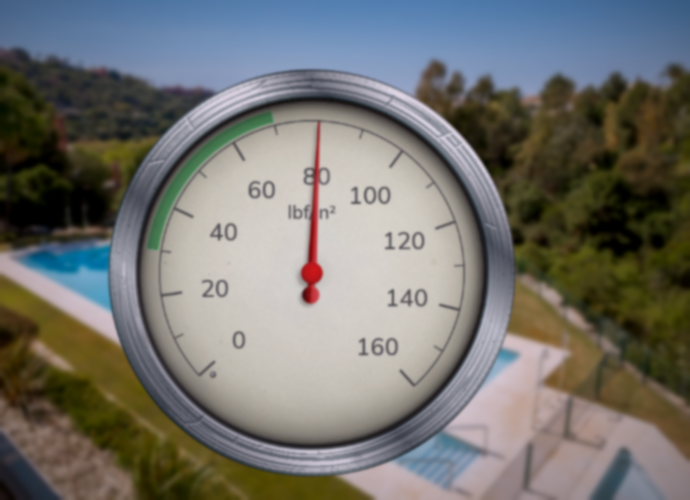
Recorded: **80** psi
